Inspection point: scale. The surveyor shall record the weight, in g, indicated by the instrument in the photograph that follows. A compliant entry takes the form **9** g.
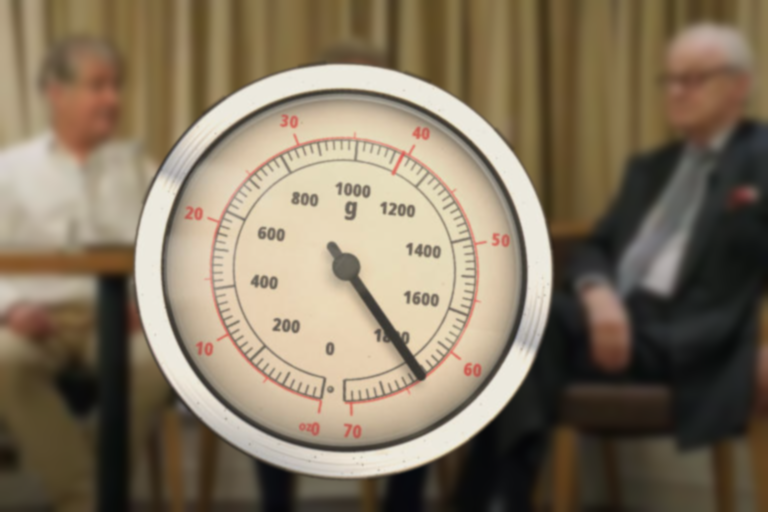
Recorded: **1800** g
